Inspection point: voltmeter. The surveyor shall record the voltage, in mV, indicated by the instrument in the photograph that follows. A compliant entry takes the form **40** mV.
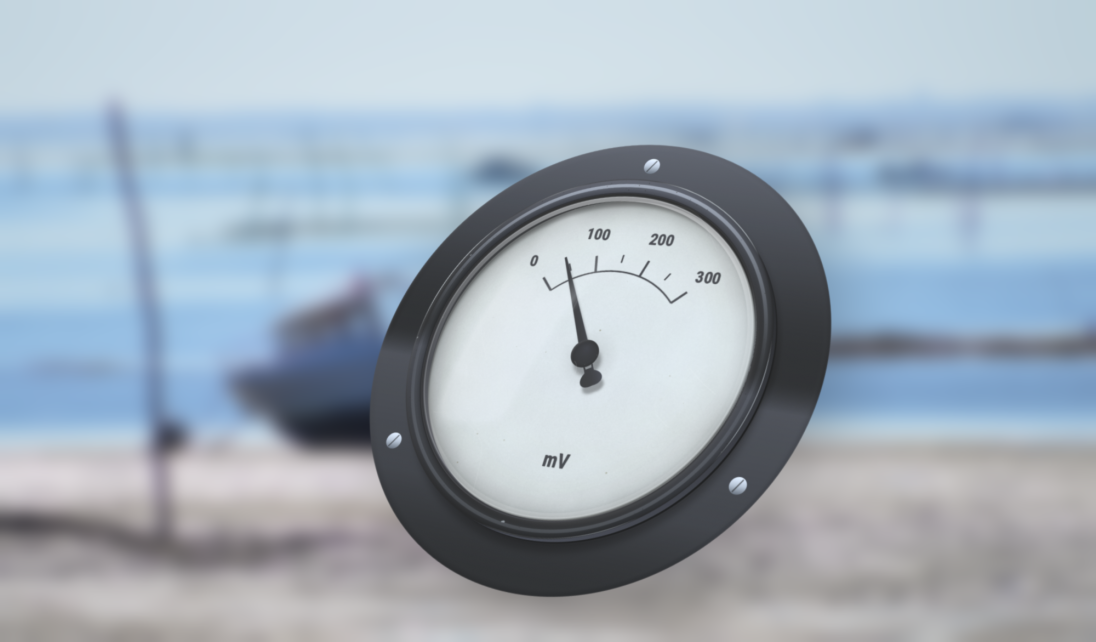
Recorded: **50** mV
